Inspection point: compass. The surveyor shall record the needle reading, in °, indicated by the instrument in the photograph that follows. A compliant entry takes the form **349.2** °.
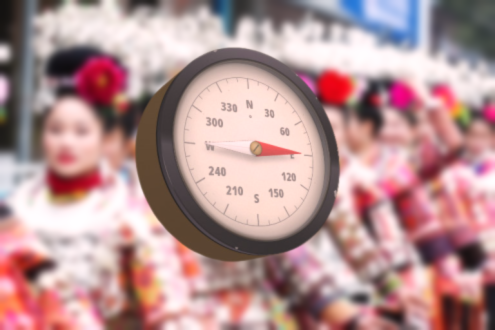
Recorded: **90** °
